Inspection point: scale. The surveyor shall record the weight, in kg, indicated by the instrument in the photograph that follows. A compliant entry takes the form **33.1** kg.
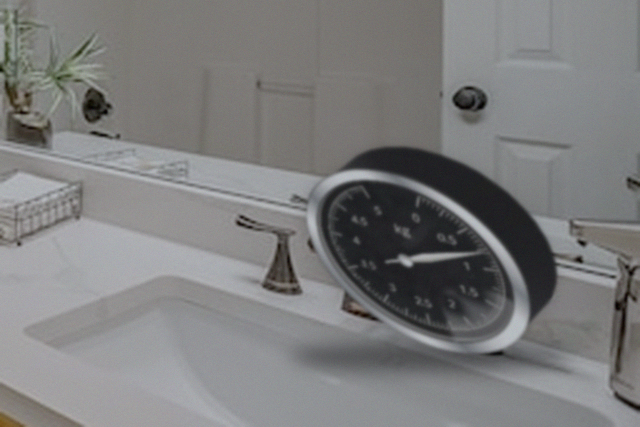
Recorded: **0.75** kg
